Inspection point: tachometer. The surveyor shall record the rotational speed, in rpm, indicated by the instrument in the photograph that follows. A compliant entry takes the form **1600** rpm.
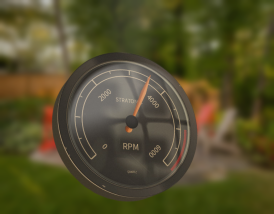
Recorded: **3500** rpm
